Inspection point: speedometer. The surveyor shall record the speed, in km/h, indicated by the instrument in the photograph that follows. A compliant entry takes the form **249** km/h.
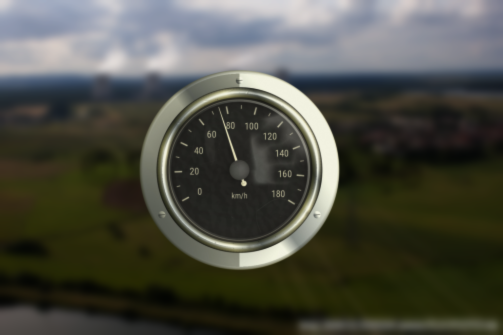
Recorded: **75** km/h
